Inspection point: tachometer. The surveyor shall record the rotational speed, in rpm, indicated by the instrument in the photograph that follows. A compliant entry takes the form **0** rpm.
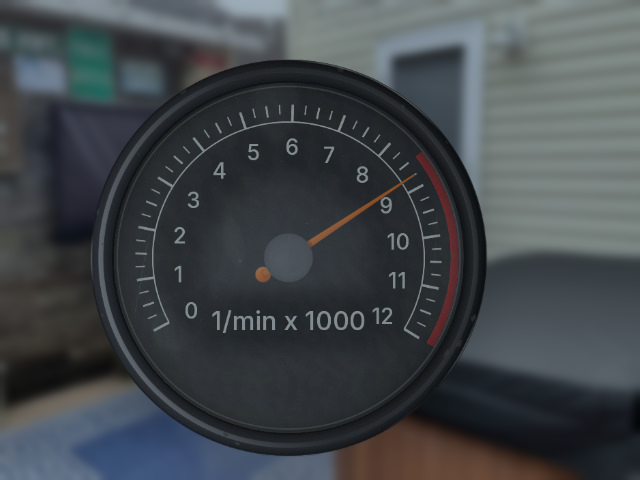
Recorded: **8750** rpm
